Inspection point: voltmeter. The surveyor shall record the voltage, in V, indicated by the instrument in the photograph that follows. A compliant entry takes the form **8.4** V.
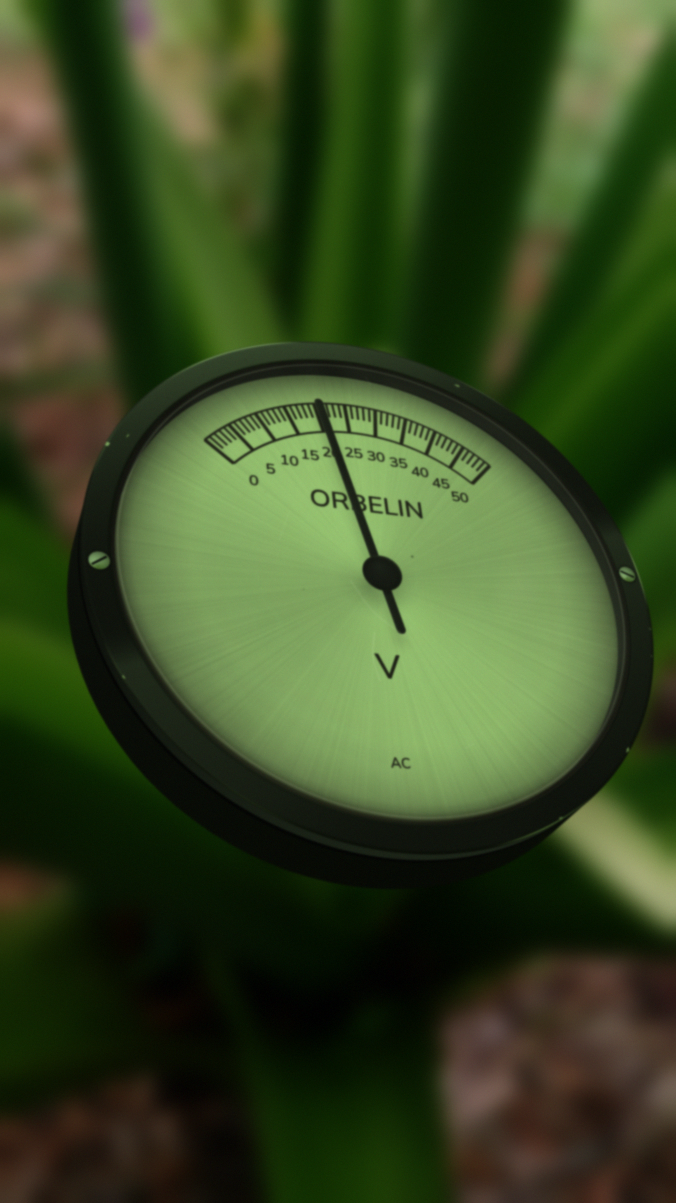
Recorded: **20** V
